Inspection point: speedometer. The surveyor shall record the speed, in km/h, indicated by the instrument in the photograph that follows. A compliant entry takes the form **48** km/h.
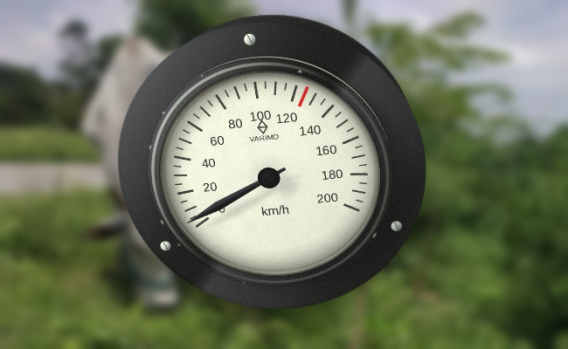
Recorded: **5** km/h
